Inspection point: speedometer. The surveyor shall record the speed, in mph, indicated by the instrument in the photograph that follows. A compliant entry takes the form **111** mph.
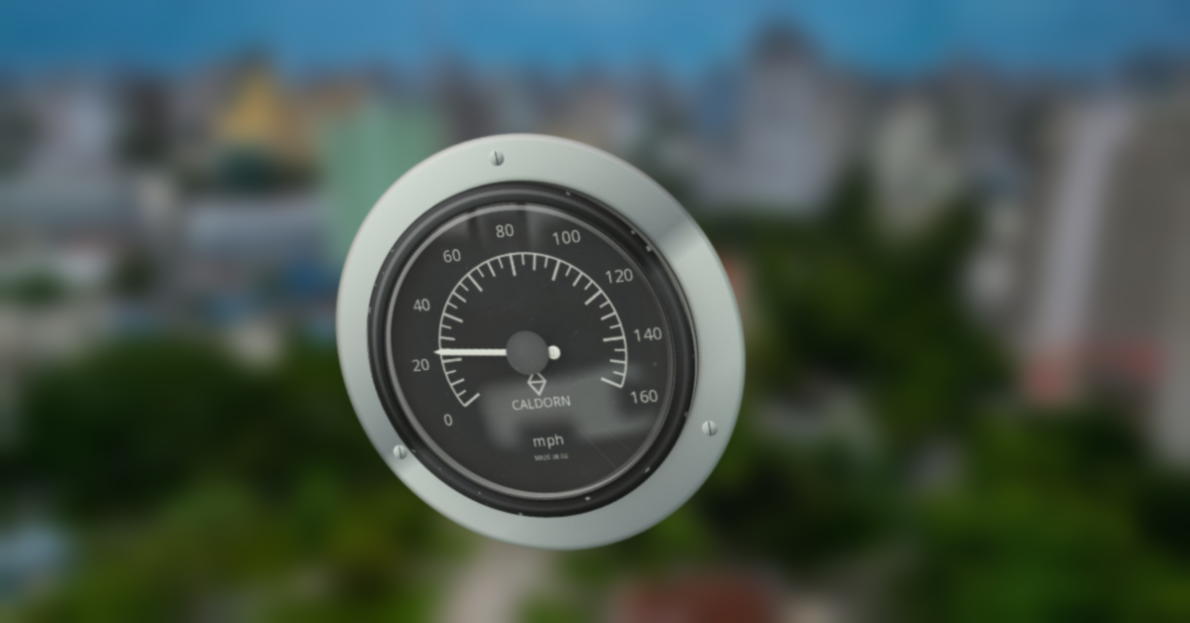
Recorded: **25** mph
